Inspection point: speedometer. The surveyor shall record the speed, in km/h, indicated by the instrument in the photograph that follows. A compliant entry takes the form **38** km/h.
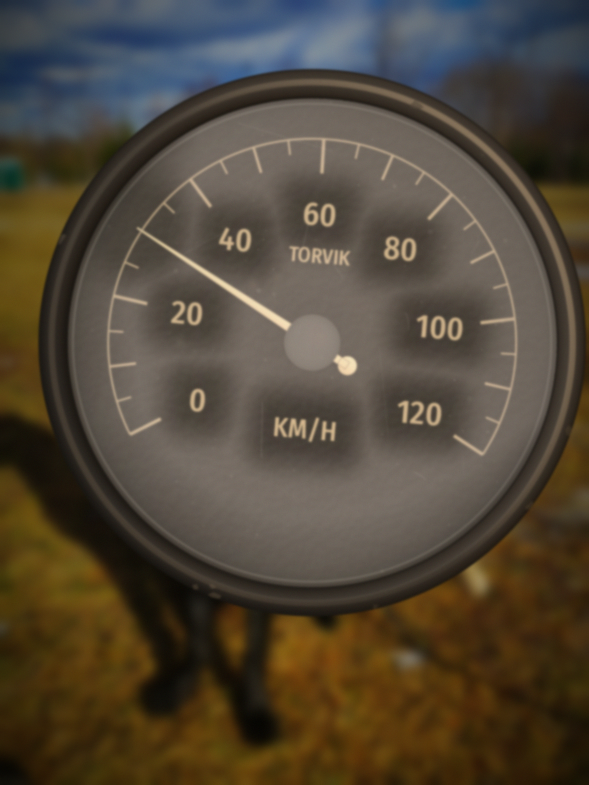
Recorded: **30** km/h
